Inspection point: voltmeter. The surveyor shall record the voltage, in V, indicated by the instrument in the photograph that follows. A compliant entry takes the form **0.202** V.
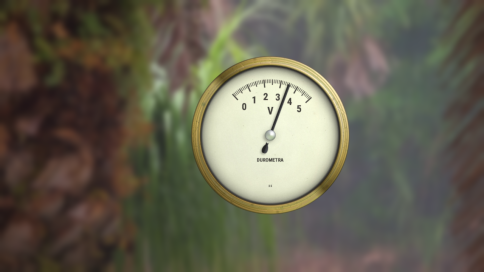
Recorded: **3.5** V
